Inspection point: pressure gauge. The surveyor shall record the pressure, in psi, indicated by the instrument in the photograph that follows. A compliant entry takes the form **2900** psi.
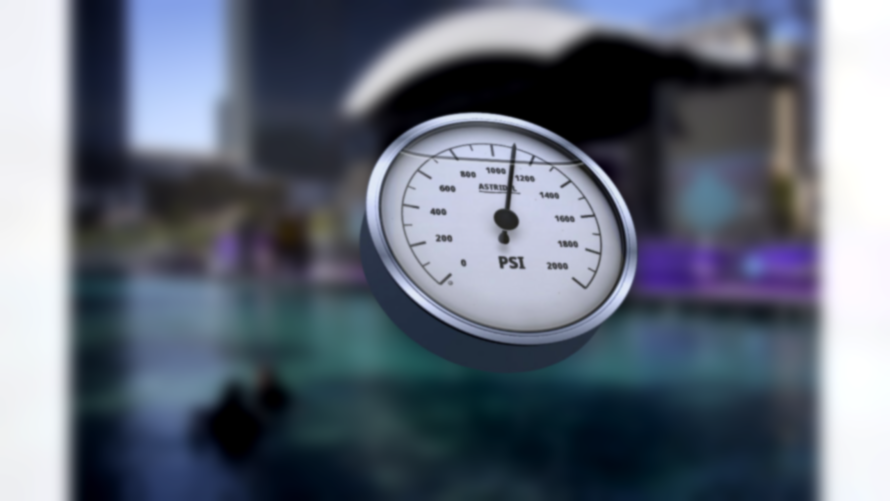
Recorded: **1100** psi
